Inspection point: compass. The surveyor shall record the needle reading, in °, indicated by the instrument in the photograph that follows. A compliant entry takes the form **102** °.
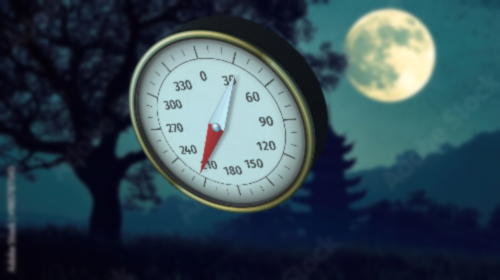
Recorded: **215** °
